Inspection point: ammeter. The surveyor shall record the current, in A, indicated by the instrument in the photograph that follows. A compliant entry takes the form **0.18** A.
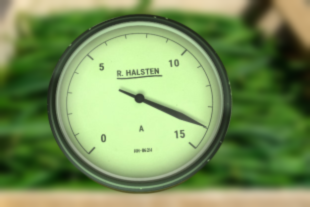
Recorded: **14** A
